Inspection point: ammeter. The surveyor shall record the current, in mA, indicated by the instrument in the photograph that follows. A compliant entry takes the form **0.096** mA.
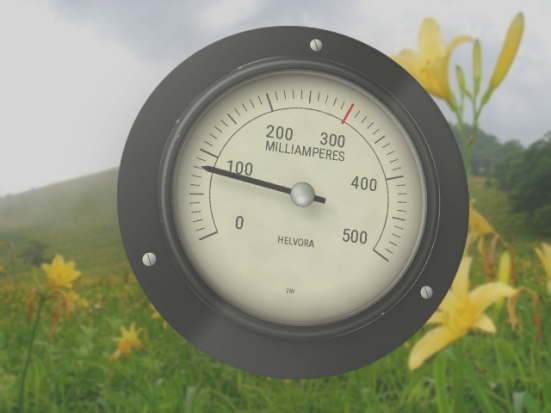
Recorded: **80** mA
